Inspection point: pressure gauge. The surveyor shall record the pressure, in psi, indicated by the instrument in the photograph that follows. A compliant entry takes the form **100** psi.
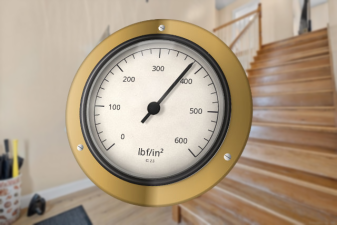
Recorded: **380** psi
